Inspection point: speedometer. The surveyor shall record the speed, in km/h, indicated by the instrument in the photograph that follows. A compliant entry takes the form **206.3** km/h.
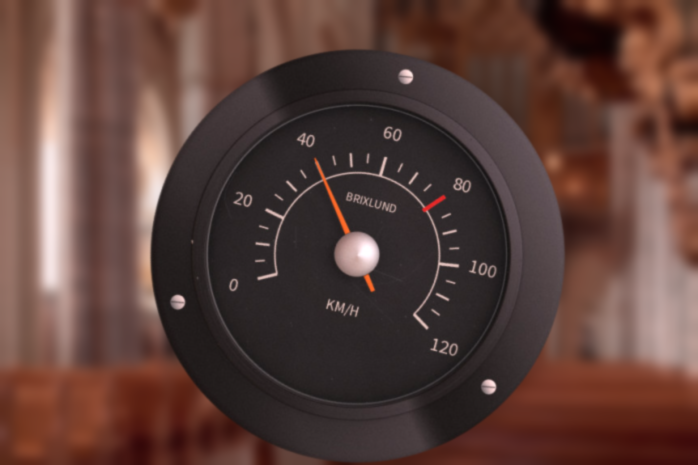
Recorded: **40** km/h
